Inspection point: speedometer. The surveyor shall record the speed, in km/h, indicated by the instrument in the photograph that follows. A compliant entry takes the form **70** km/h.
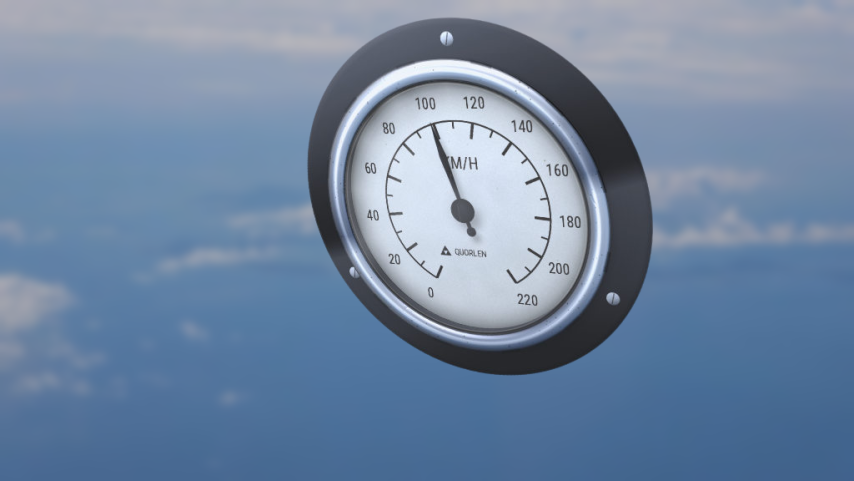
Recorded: **100** km/h
